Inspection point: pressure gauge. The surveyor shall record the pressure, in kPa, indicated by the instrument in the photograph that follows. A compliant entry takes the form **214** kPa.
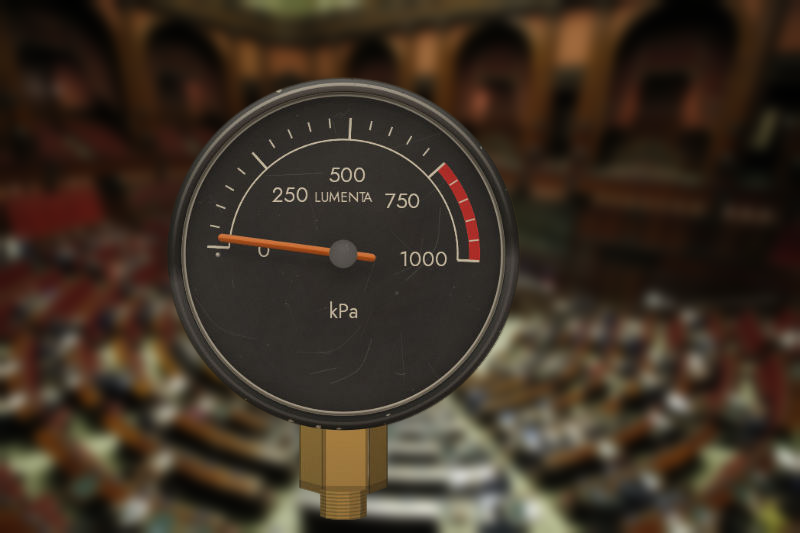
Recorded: **25** kPa
